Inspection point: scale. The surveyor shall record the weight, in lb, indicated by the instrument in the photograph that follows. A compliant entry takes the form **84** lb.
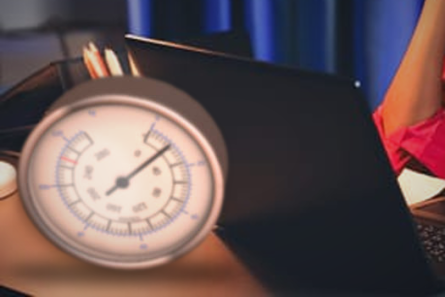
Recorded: **20** lb
